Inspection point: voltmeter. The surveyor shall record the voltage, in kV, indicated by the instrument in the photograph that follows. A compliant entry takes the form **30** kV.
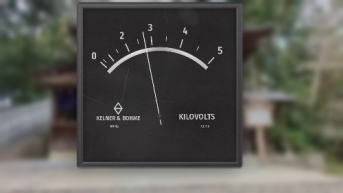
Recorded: **2.75** kV
